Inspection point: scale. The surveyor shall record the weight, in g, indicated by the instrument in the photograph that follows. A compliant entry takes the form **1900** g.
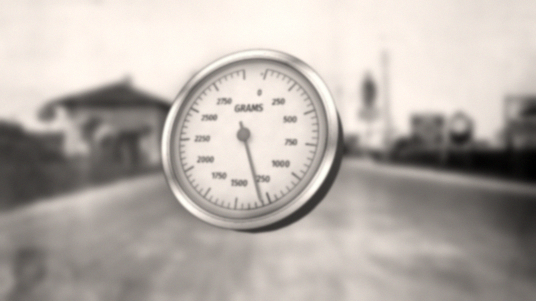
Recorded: **1300** g
